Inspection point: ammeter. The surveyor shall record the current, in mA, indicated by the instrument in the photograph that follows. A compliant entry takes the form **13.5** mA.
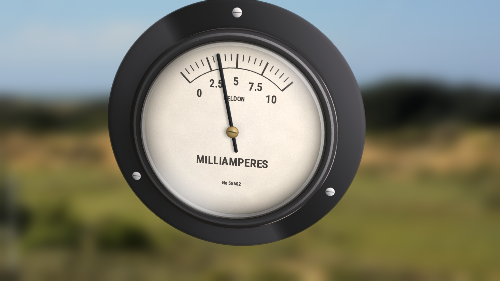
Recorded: **3.5** mA
